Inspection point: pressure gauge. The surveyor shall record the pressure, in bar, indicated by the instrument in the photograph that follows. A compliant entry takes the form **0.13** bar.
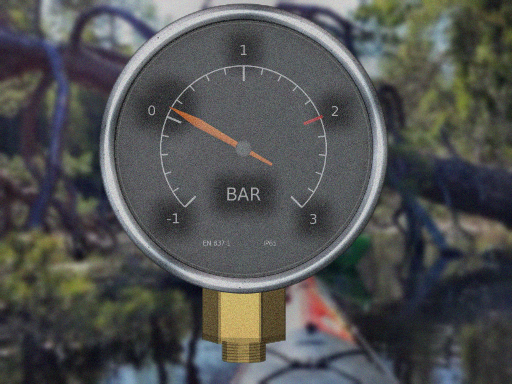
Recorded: **0.1** bar
